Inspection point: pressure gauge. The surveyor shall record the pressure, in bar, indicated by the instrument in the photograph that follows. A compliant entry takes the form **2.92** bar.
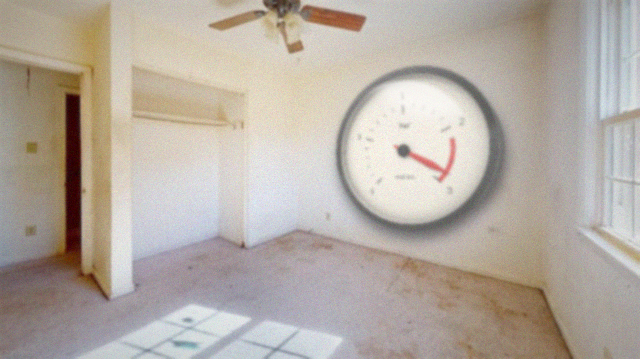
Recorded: **2.8** bar
